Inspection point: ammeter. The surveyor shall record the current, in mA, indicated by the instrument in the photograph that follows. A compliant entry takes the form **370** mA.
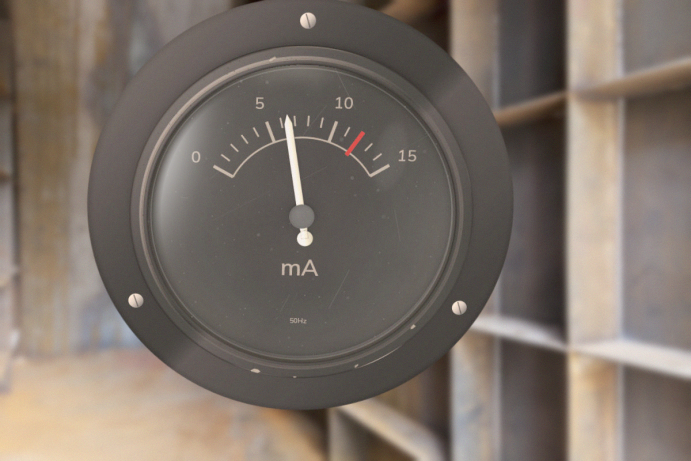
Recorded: **6.5** mA
